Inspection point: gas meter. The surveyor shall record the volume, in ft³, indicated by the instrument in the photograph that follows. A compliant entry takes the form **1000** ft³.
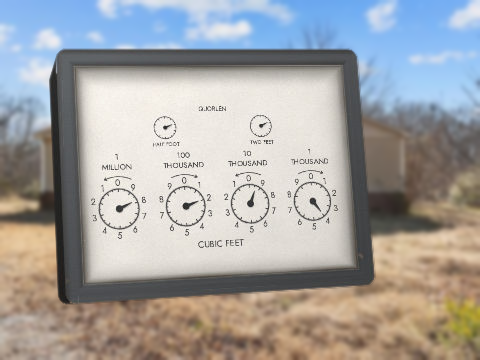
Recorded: **819400** ft³
